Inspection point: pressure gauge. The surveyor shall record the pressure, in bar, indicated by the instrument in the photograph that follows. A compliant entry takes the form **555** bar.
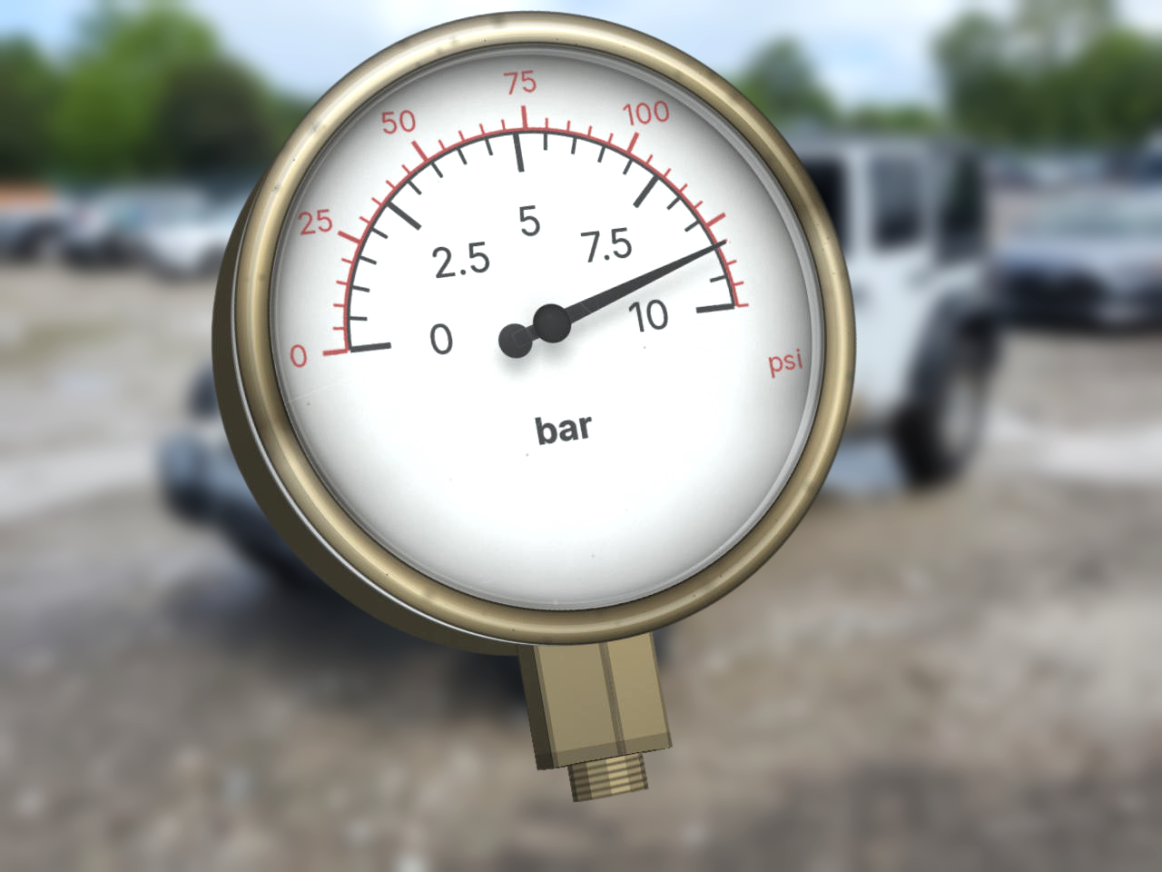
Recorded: **9** bar
